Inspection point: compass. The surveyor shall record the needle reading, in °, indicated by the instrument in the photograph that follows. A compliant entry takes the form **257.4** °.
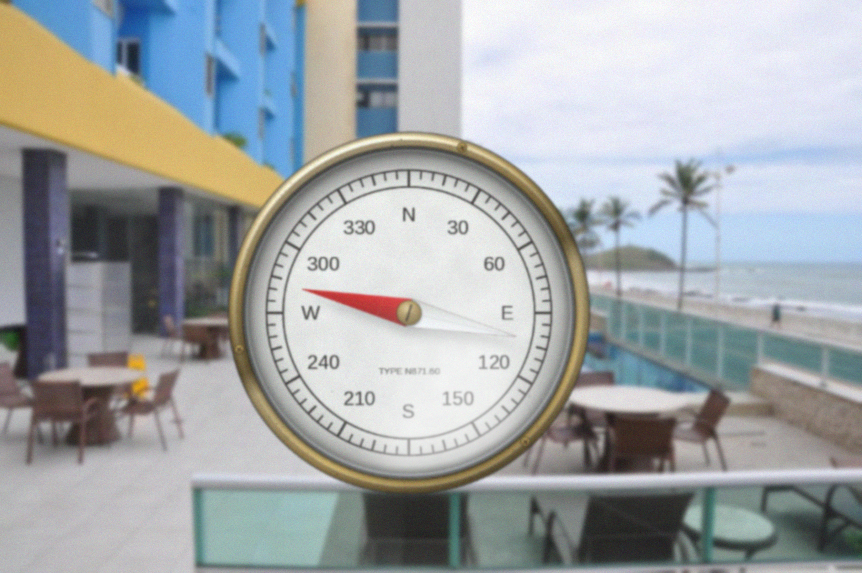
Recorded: **282.5** °
